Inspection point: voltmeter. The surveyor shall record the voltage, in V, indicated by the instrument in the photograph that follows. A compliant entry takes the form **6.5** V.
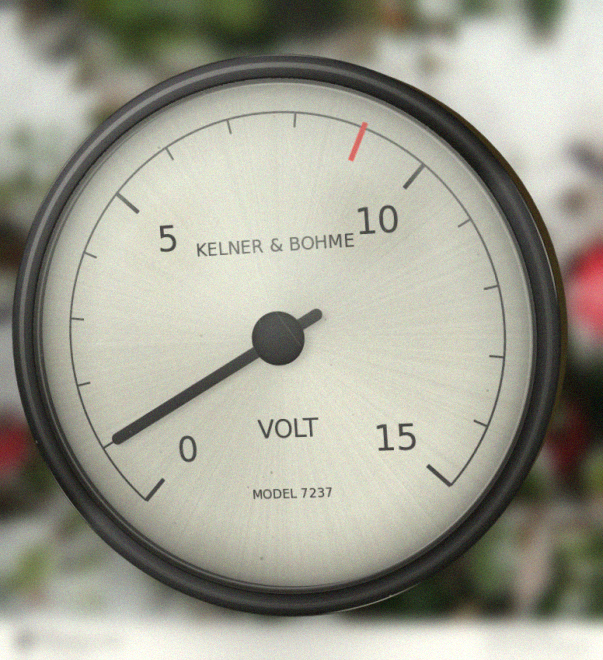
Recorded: **1** V
